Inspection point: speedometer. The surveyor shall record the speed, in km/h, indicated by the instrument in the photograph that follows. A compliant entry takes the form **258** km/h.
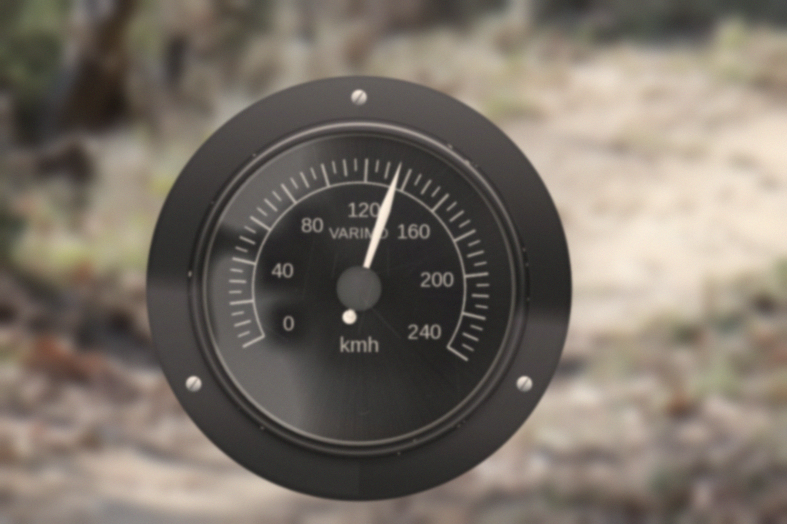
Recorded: **135** km/h
